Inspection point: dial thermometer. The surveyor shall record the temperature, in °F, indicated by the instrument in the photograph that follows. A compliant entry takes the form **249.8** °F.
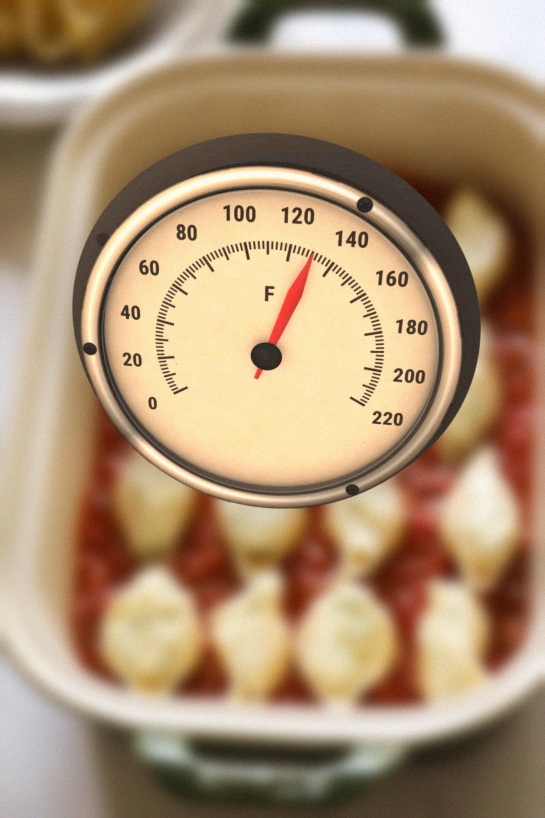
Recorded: **130** °F
